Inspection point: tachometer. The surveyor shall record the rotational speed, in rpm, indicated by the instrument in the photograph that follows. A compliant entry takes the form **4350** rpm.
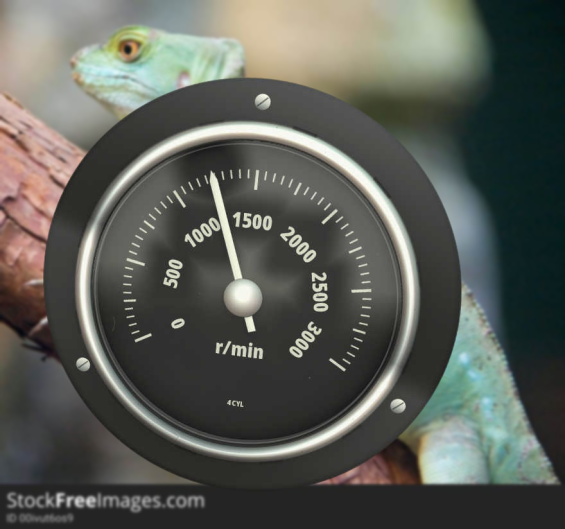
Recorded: **1250** rpm
